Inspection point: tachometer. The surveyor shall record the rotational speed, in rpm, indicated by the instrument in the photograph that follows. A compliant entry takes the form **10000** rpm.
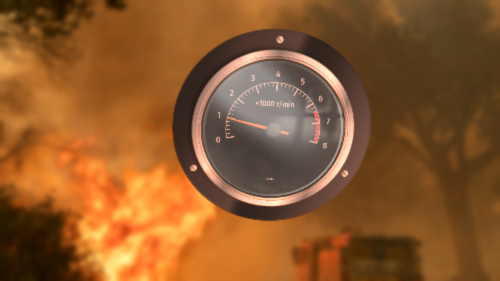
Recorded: **1000** rpm
